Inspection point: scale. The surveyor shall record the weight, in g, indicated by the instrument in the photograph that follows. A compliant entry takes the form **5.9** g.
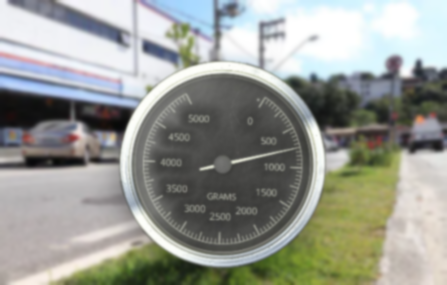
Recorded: **750** g
